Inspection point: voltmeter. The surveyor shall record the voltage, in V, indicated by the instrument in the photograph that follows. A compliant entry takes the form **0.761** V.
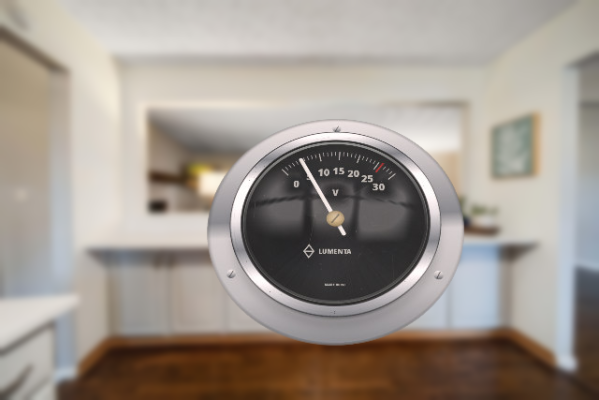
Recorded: **5** V
